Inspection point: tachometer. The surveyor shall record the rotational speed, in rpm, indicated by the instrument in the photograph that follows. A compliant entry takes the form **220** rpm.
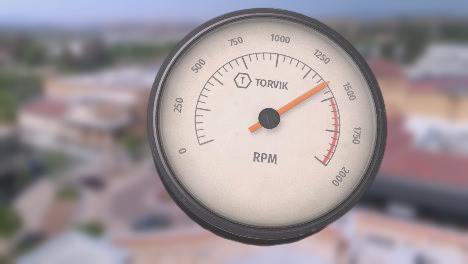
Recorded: **1400** rpm
